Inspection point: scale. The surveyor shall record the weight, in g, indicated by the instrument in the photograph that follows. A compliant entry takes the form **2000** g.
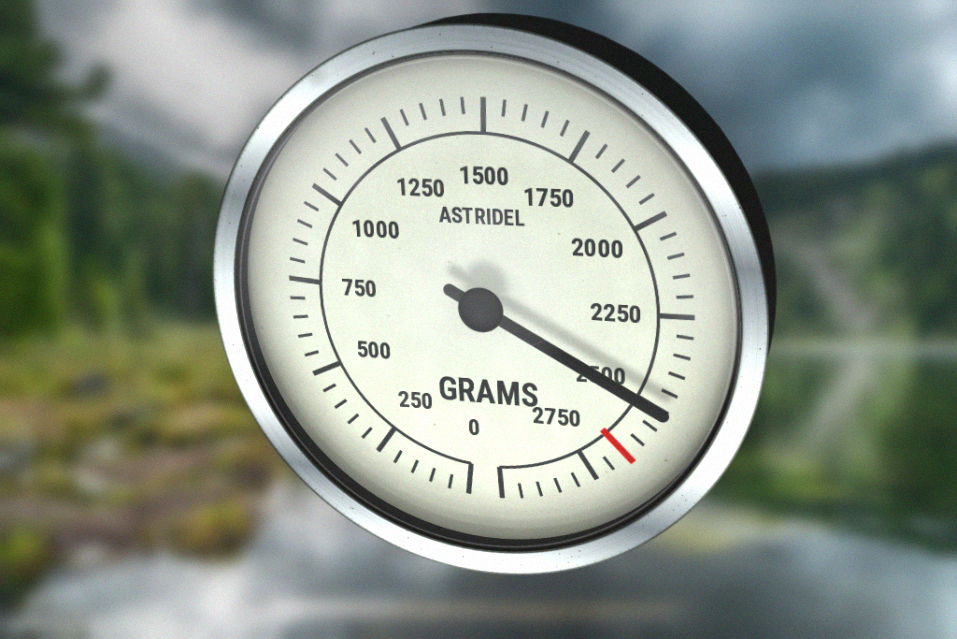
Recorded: **2500** g
